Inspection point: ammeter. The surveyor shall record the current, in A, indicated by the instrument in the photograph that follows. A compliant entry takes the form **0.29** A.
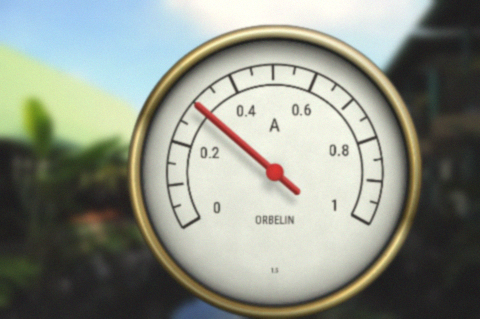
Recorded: **0.3** A
